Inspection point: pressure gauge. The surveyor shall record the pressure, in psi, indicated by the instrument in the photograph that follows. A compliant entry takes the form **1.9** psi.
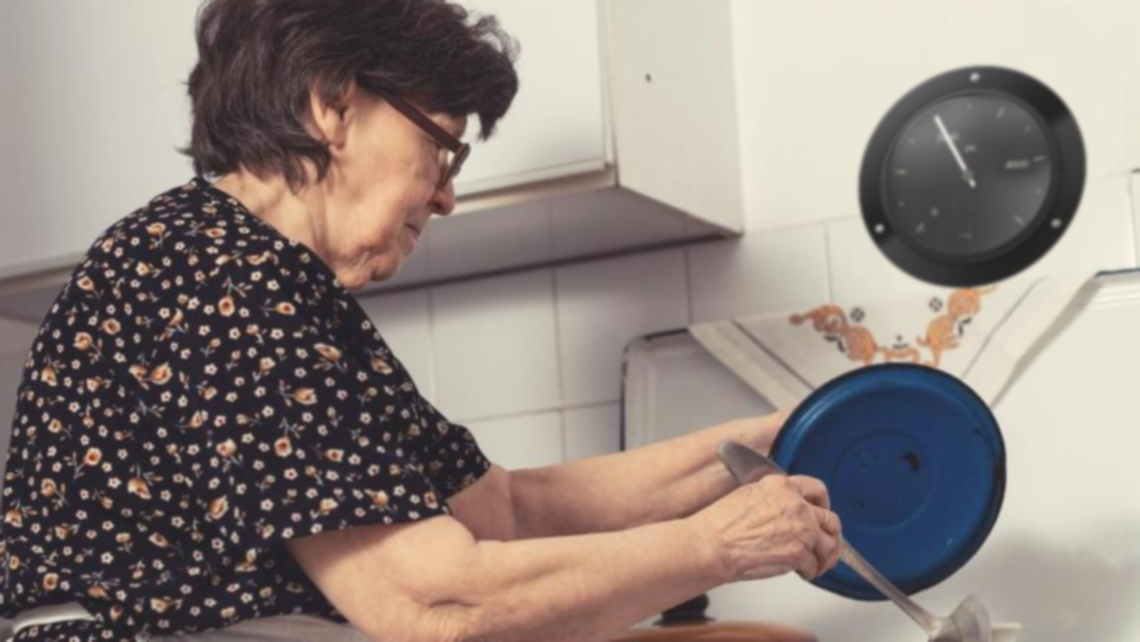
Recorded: **2000** psi
